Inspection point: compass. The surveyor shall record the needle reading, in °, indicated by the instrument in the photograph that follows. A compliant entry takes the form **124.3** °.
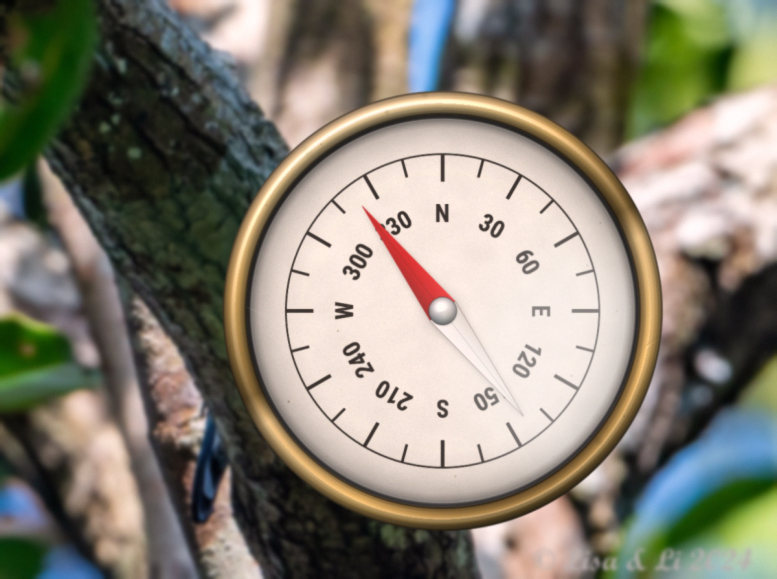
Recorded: **322.5** °
